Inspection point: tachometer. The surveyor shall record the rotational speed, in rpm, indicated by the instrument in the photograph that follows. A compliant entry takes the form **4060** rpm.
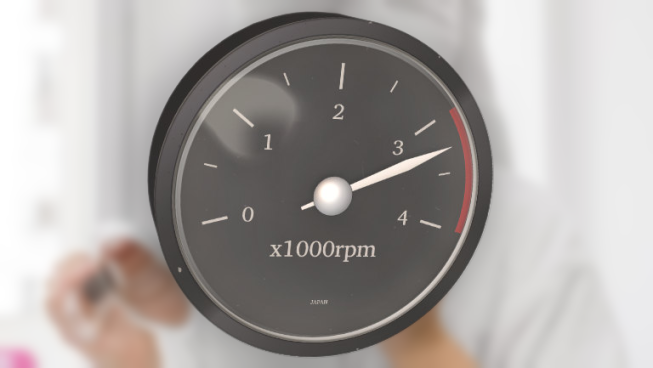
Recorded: **3250** rpm
